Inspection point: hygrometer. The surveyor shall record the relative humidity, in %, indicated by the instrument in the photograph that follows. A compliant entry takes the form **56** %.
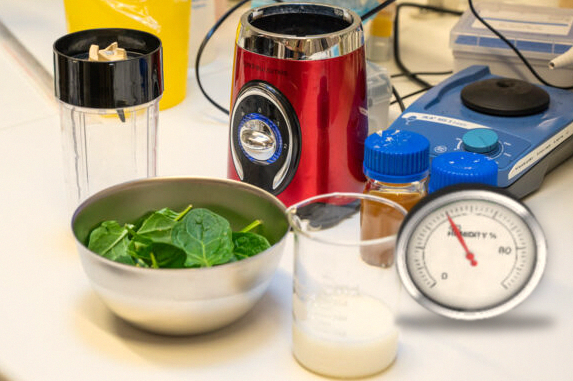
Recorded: **40** %
